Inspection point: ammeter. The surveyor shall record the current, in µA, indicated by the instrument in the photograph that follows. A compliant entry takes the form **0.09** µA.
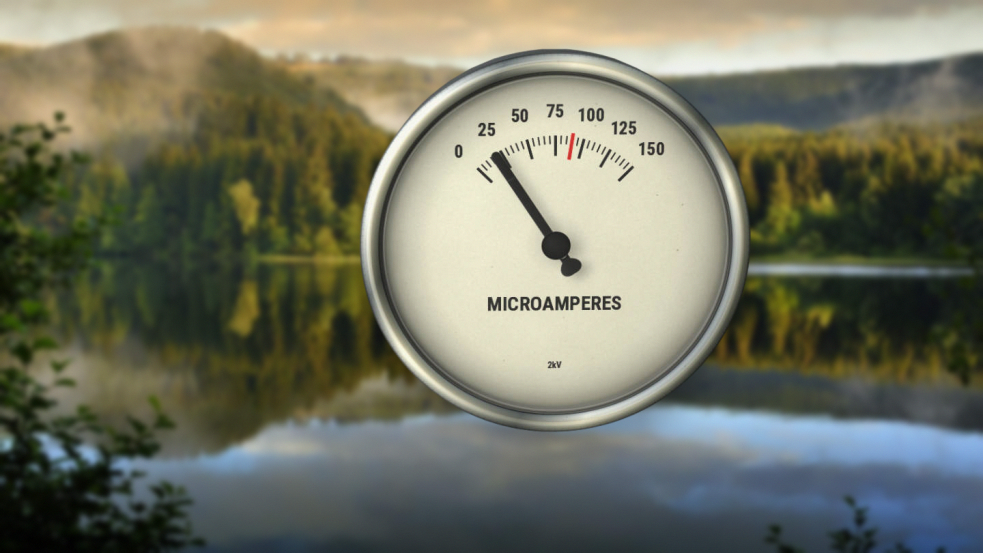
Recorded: **20** µA
